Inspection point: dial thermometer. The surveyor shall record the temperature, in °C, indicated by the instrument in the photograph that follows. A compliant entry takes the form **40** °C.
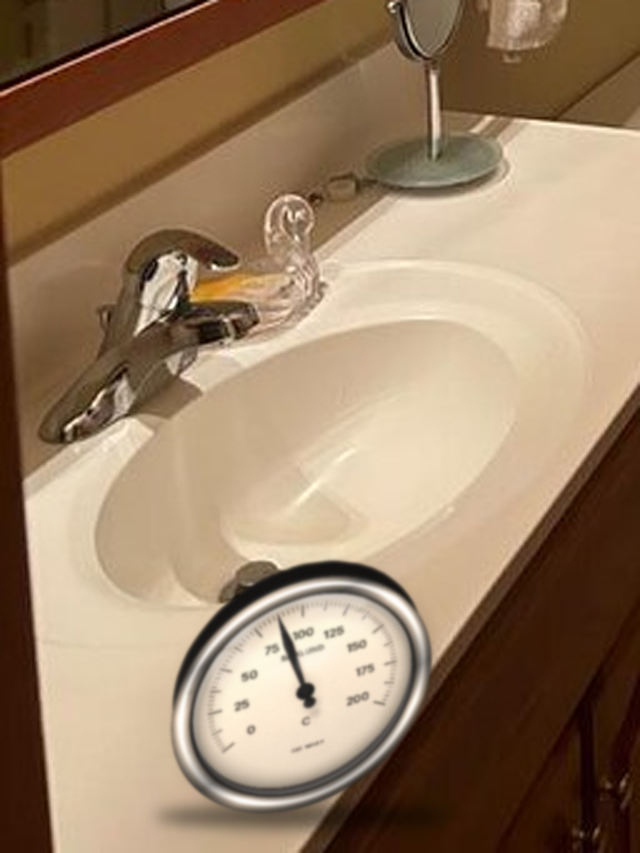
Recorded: **87.5** °C
